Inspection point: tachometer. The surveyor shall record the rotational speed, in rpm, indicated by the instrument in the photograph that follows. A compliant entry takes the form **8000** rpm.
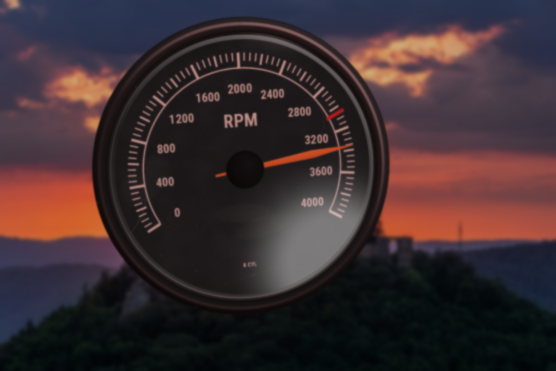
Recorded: **3350** rpm
